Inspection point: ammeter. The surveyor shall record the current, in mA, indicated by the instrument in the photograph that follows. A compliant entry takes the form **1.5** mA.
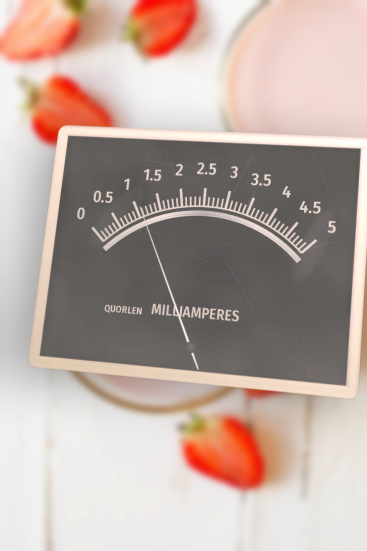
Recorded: **1.1** mA
